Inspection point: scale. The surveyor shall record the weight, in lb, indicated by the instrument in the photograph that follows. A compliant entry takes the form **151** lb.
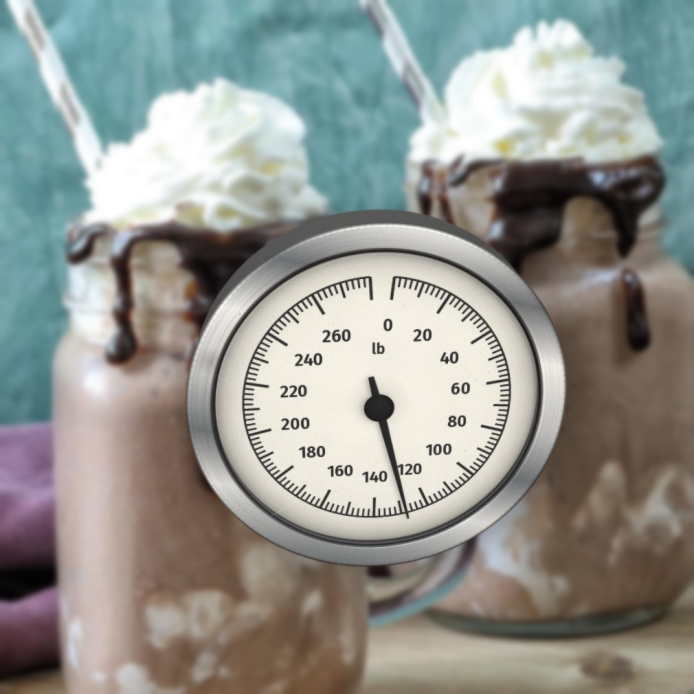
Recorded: **128** lb
